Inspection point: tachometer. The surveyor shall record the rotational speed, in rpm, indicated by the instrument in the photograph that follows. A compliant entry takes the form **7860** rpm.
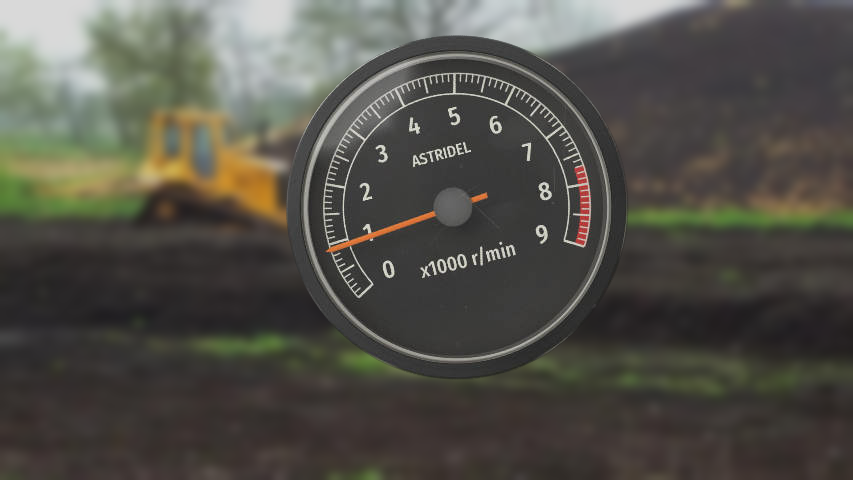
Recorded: **900** rpm
